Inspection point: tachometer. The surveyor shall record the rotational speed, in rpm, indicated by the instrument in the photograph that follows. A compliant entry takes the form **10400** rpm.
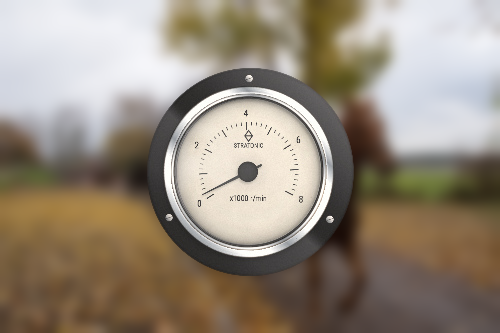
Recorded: **200** rpm
